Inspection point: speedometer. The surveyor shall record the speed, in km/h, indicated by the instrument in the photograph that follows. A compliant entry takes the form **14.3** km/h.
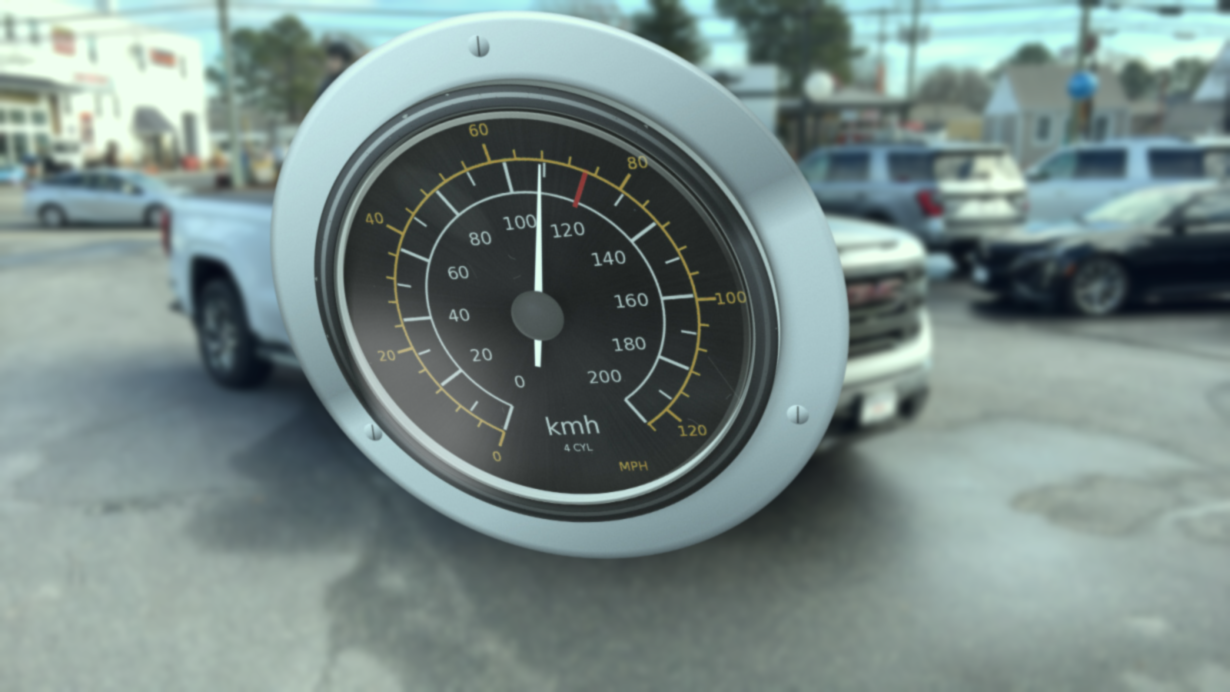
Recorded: **110** km/h
